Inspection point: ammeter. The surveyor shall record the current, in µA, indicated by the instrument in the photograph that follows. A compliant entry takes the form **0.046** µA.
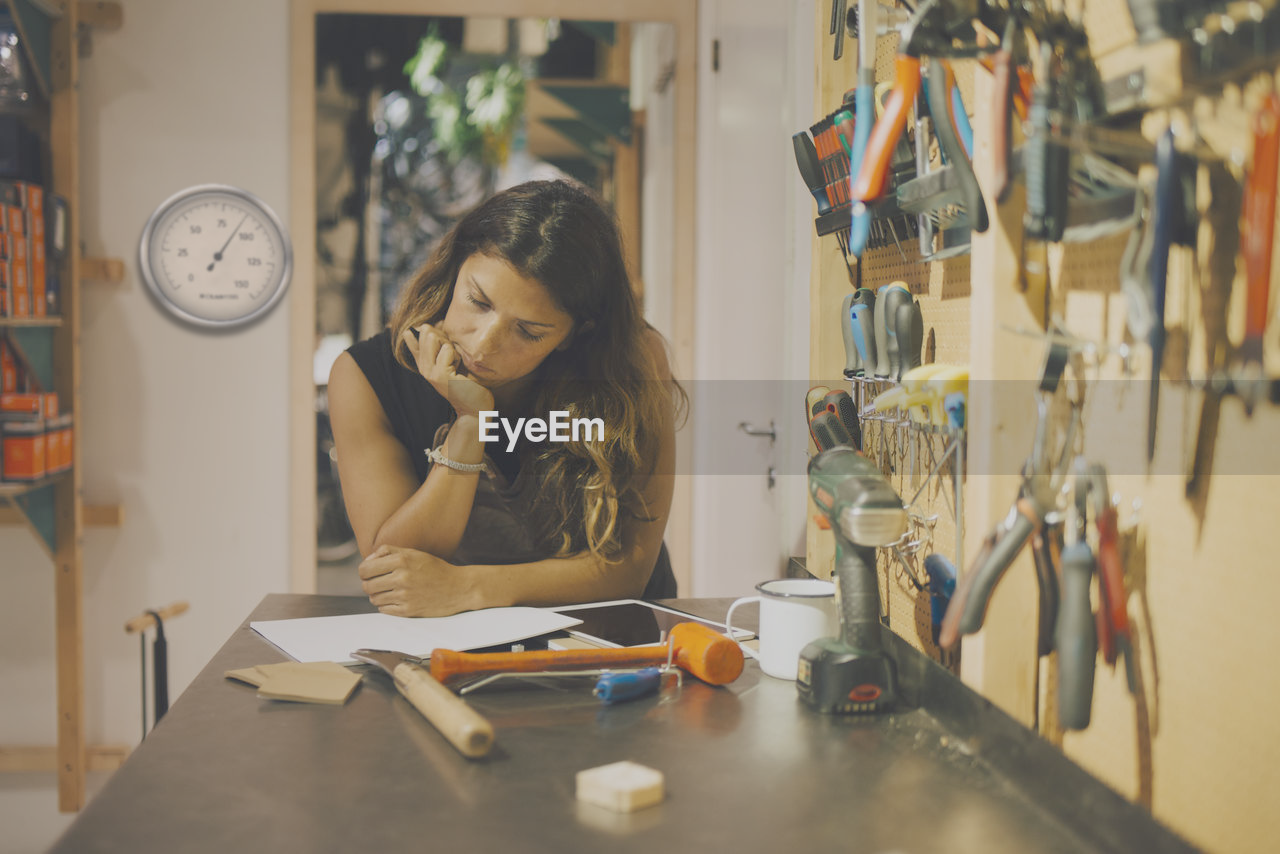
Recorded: **90** µA
